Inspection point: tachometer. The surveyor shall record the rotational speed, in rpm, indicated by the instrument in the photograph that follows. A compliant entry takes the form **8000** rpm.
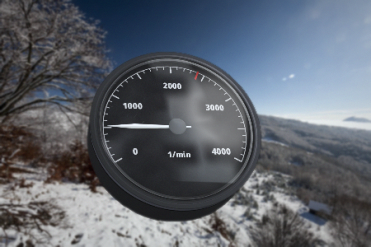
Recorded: **500** rpm
